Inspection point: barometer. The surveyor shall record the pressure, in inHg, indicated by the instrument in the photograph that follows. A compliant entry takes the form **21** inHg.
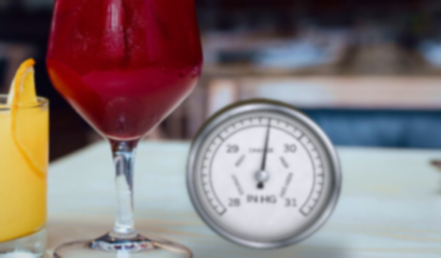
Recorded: **29.6** inHg
